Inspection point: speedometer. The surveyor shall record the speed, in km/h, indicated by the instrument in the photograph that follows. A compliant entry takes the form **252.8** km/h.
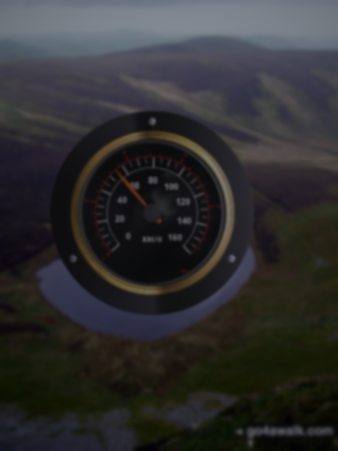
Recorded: **55** km/h
